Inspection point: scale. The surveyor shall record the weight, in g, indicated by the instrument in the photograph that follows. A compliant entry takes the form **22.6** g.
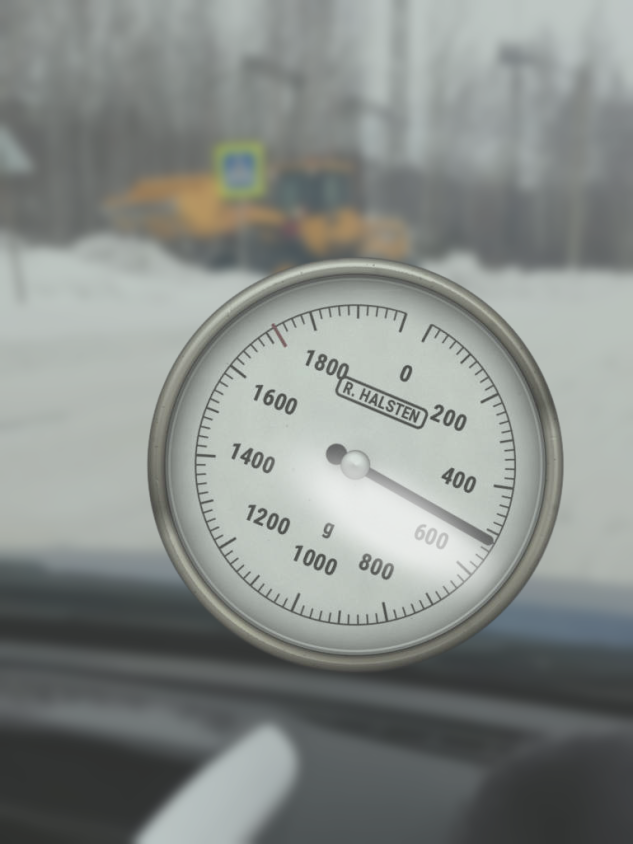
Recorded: **520** g
